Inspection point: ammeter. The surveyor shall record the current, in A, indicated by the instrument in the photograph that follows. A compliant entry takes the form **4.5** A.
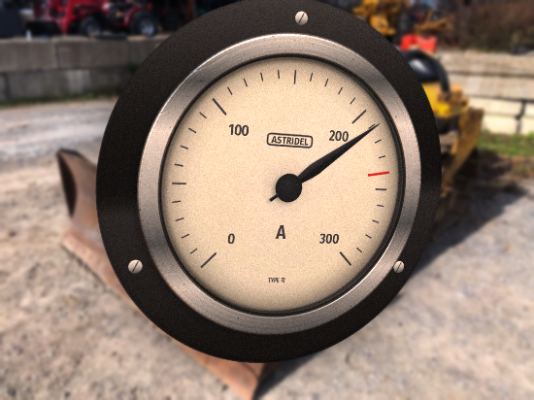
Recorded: **210** A
